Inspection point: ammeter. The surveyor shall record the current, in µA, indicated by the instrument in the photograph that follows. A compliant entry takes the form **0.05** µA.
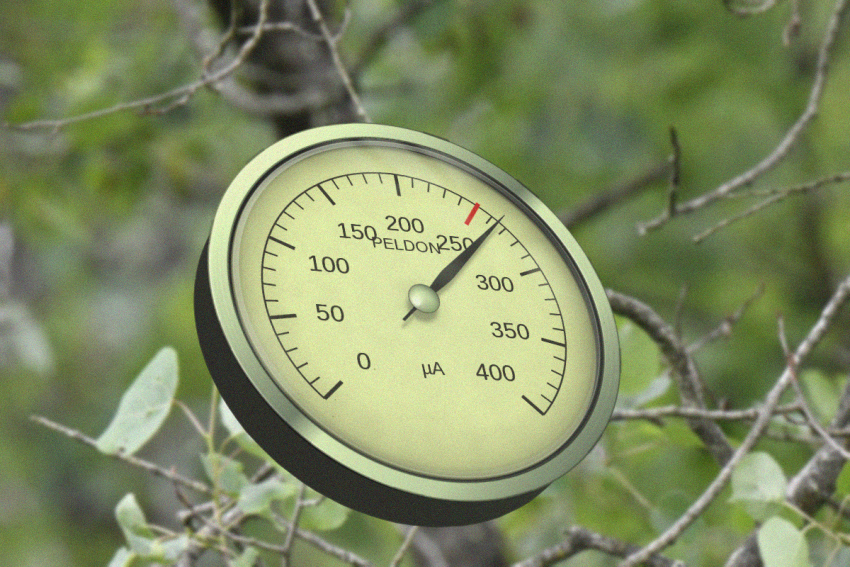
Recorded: **265** µA
